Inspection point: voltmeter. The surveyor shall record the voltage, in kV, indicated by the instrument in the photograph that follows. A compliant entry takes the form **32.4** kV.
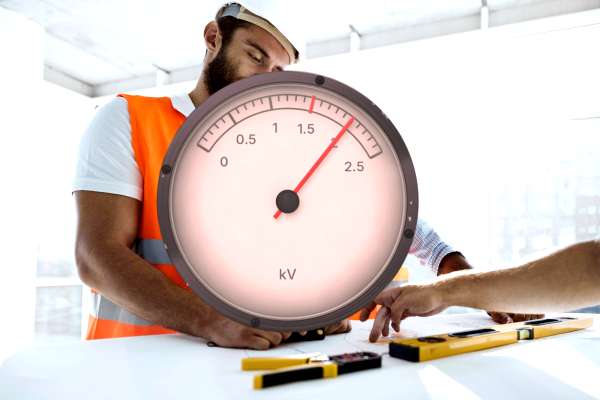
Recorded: **2** kV
